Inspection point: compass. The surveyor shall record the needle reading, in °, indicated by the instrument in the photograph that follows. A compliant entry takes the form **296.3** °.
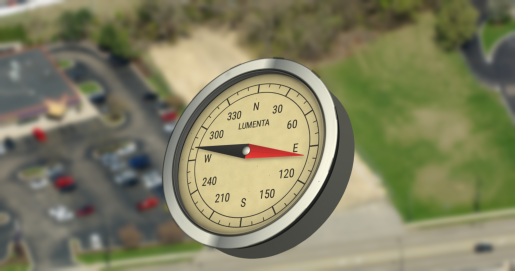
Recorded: **100** °
